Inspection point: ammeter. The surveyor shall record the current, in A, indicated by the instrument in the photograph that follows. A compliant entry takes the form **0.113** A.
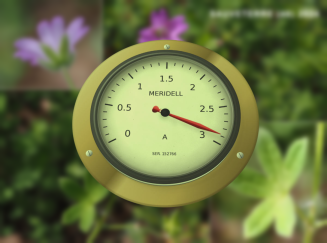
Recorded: **2.9** A
